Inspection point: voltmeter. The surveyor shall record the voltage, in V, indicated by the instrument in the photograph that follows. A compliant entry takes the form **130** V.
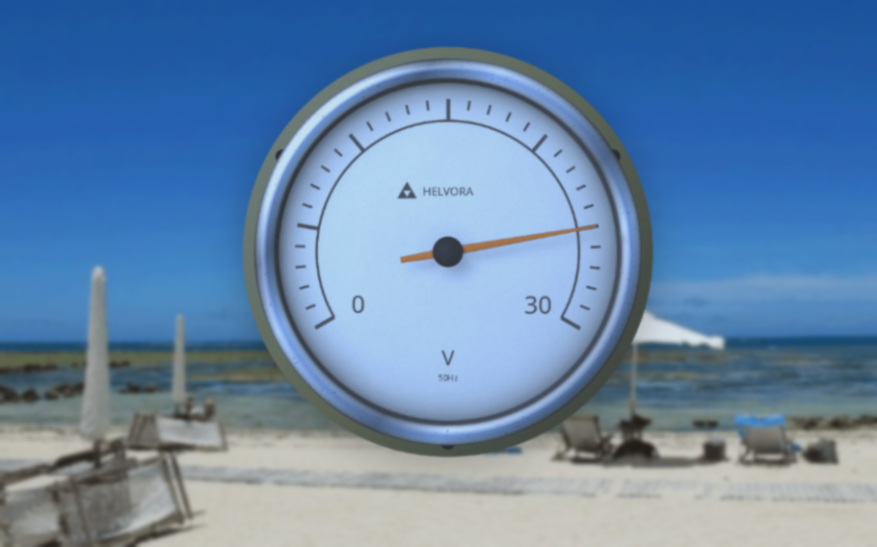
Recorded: **25** V
